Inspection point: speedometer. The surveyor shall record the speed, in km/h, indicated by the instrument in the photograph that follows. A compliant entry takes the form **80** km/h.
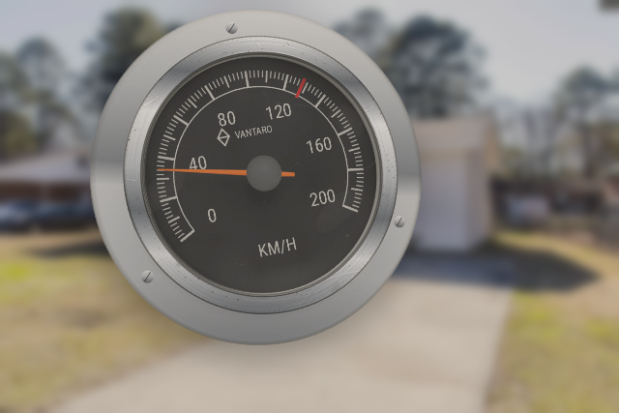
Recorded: **34** km/h
